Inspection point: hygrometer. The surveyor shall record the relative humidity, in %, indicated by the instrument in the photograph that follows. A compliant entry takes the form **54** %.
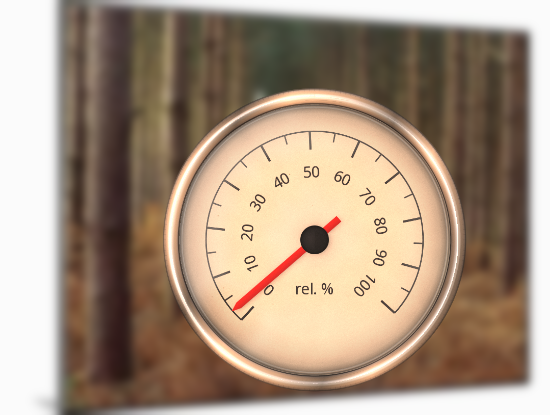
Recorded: **2.5** %
